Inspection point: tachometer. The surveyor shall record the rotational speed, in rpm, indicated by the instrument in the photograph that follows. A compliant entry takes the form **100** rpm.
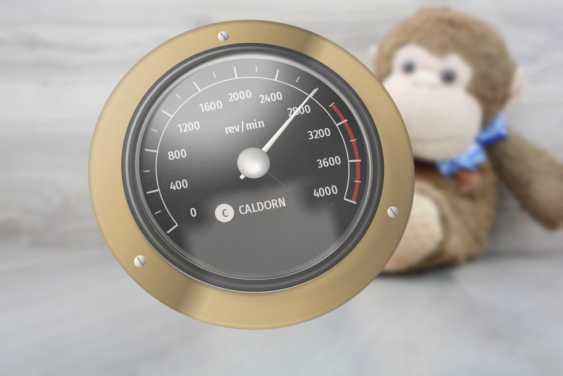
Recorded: **2800** rpm
